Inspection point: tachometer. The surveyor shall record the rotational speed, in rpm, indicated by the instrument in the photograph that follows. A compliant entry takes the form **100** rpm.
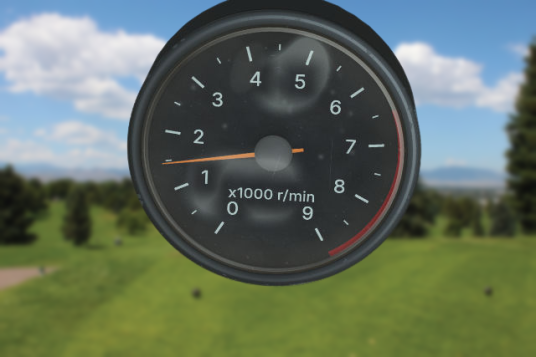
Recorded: **1500** rpm
